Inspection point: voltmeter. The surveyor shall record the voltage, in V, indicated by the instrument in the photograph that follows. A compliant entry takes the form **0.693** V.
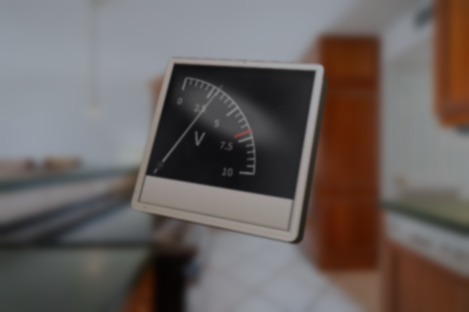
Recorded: **3** V
